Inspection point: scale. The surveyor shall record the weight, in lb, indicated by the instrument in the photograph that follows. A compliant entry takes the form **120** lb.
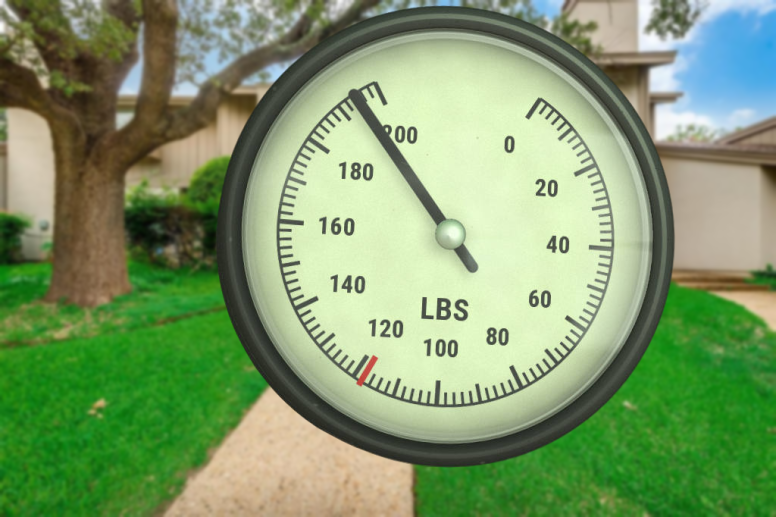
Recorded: **194** lb
